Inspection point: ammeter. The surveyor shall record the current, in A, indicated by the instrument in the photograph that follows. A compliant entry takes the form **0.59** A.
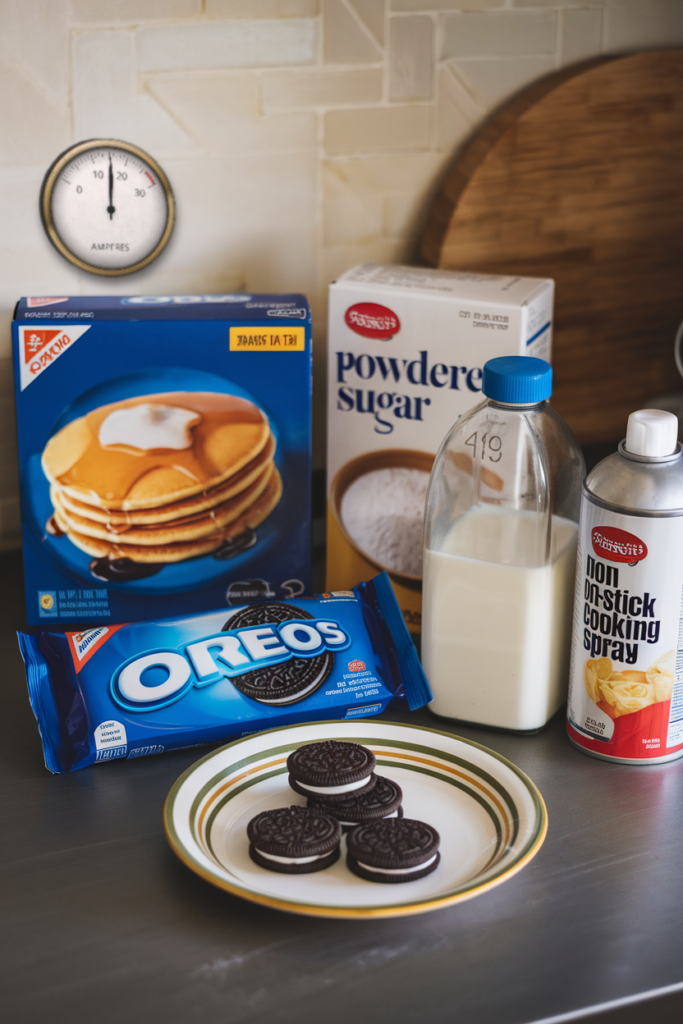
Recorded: **15** A
